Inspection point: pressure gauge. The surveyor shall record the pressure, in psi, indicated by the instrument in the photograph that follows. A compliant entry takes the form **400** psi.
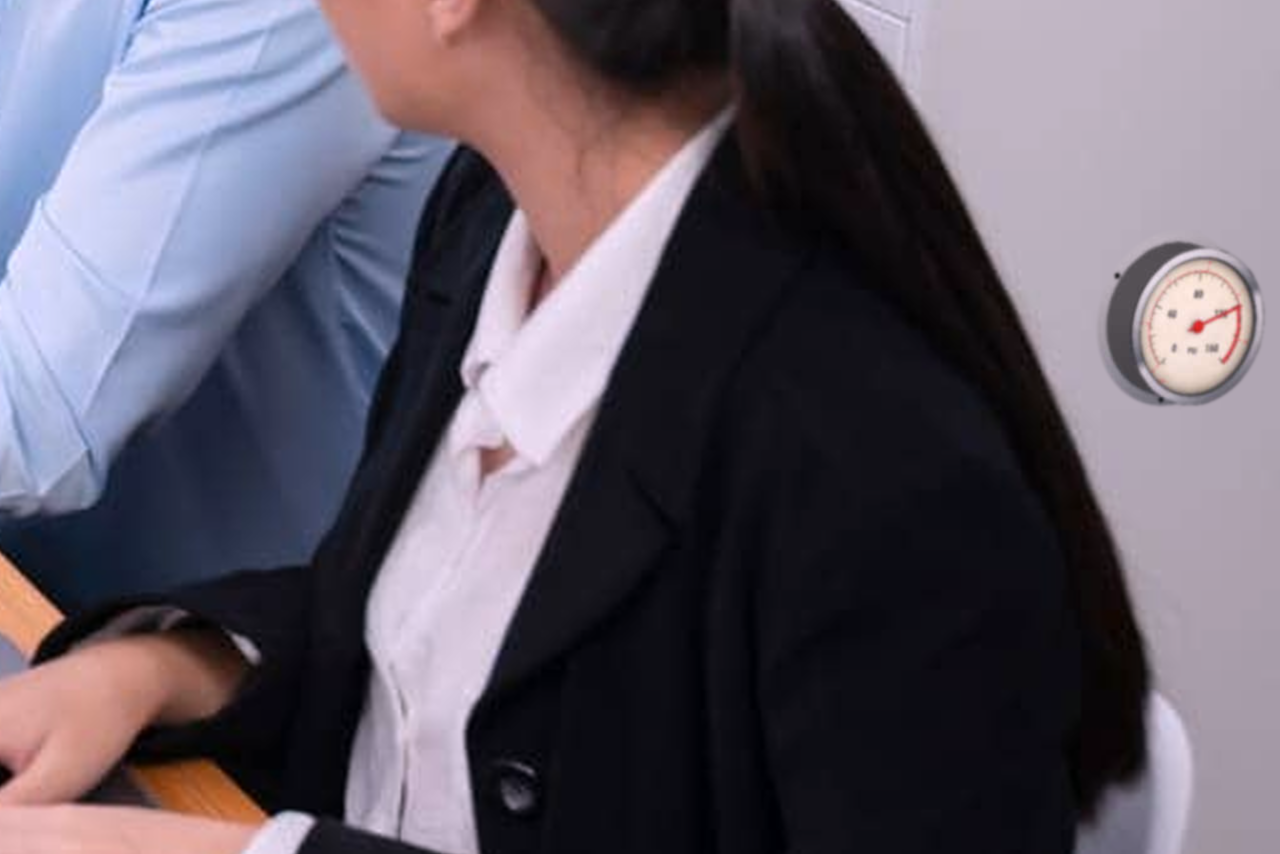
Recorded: **120** psi
